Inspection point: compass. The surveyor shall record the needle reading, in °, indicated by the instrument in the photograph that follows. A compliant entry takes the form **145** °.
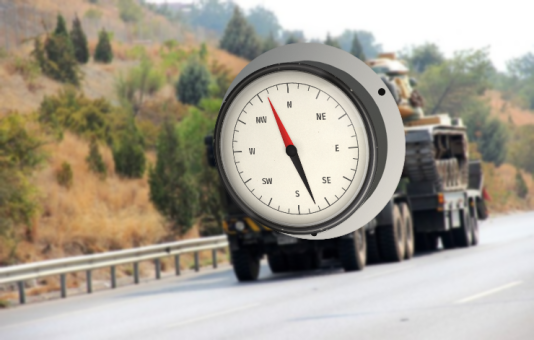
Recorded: **340** °
